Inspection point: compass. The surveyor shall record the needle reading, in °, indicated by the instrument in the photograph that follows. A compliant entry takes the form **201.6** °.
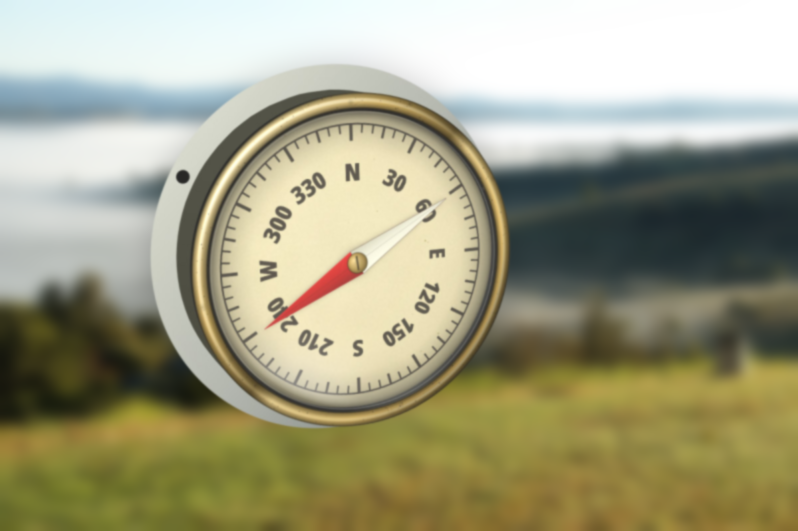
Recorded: **240** °
